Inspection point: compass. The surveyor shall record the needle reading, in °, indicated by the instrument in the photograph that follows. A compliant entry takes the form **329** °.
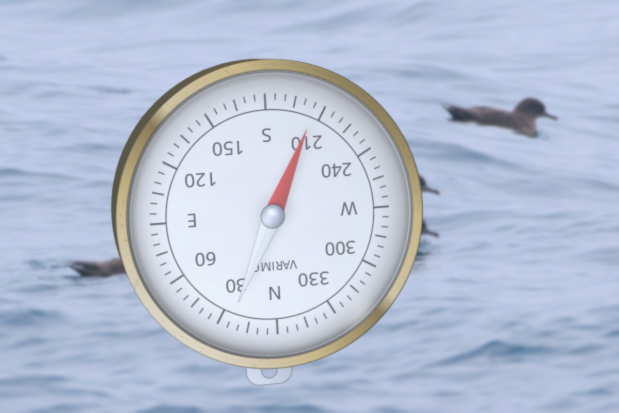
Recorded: **205** °
